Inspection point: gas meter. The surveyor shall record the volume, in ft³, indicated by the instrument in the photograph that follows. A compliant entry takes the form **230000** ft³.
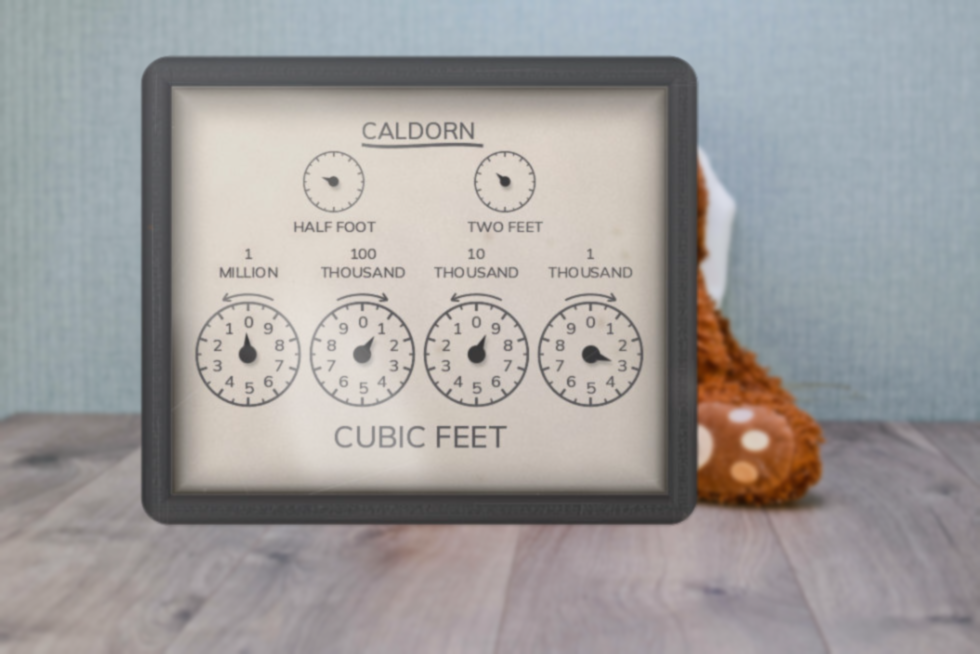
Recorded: **9300** ft³
